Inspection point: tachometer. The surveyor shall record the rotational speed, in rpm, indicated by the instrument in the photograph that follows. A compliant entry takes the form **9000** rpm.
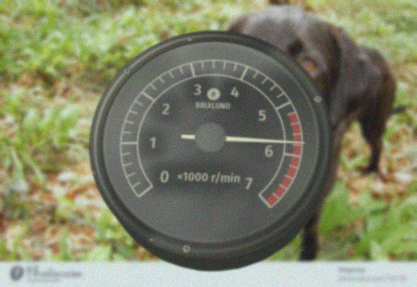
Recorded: **5800** rpm
